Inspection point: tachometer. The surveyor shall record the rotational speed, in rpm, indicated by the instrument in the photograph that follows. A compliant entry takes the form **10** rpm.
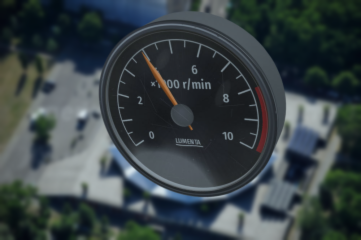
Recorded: **4000** rpm
